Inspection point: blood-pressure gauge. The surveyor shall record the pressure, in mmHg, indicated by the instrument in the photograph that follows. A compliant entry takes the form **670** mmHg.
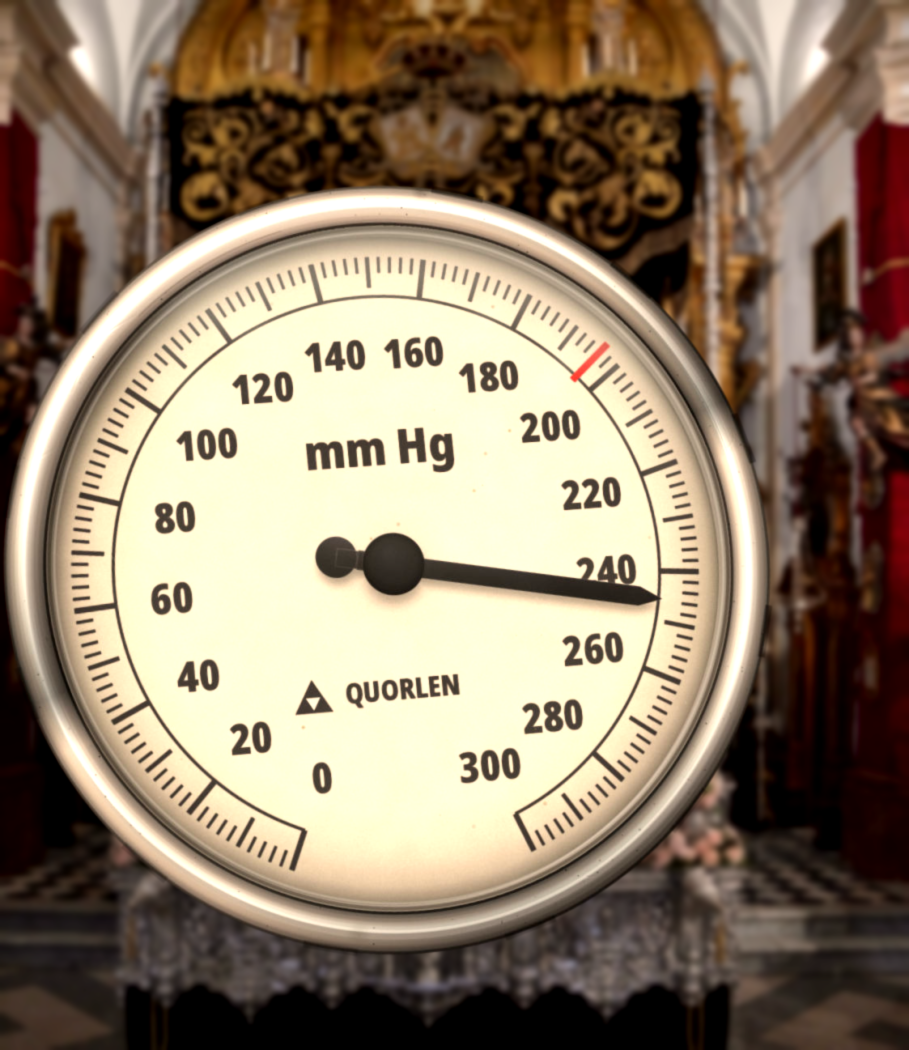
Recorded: **246** mmHg
